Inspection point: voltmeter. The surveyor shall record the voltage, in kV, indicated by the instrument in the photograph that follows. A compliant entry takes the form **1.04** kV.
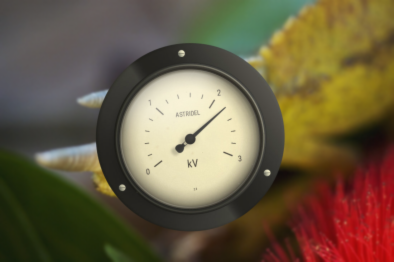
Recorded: **2.2** kV
